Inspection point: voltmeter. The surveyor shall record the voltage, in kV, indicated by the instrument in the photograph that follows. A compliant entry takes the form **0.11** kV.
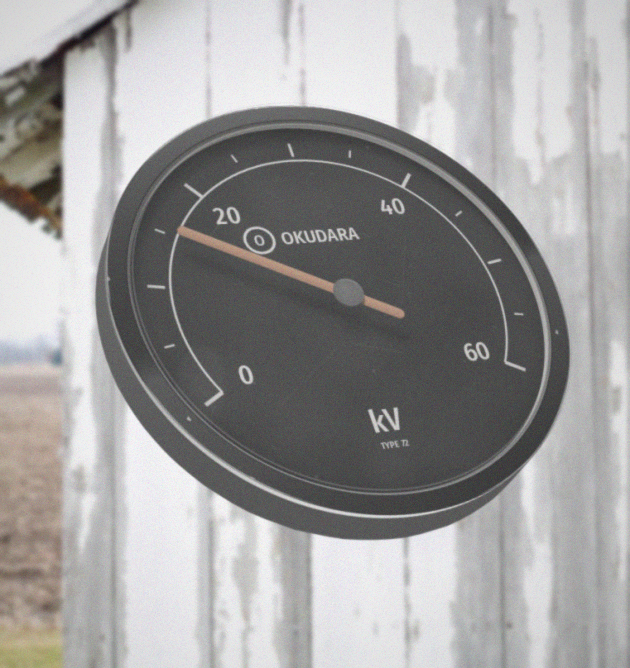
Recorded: **15** kV
